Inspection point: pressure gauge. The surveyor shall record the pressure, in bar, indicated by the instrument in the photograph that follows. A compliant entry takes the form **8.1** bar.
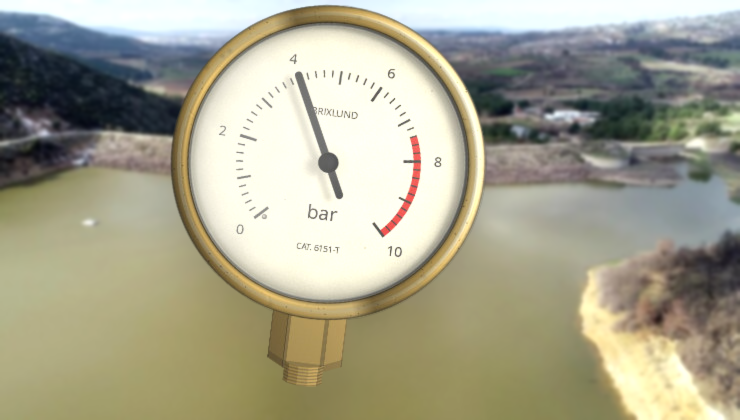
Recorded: **4** bar
